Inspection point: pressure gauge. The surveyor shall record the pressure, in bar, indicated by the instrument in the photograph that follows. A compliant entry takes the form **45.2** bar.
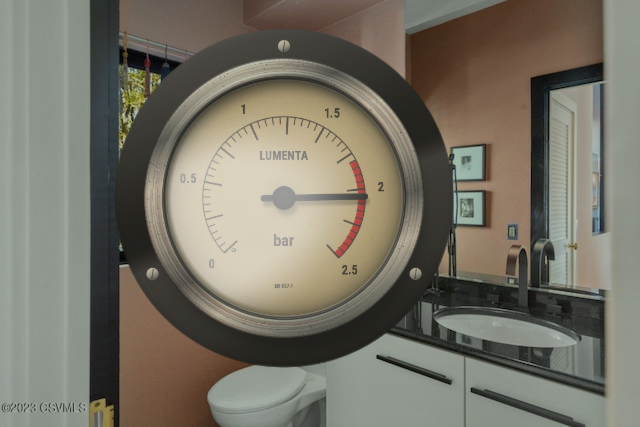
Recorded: **2.05** bar
